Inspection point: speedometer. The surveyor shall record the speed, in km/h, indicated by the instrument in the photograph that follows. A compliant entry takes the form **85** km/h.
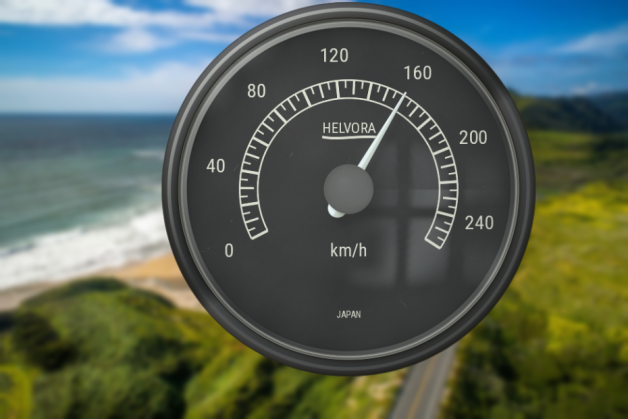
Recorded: **160** km/h
